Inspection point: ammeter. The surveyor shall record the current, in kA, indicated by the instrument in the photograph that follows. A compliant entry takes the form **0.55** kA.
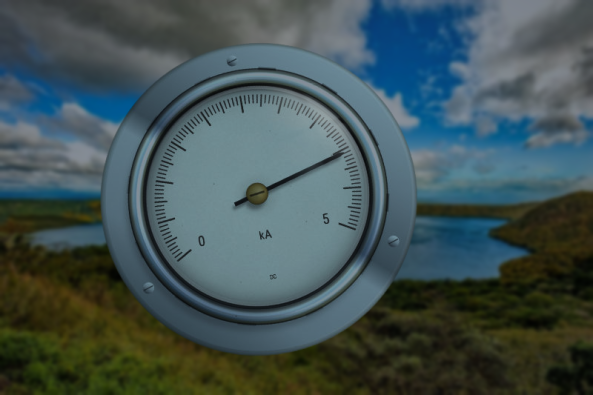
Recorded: **4.05** kA
